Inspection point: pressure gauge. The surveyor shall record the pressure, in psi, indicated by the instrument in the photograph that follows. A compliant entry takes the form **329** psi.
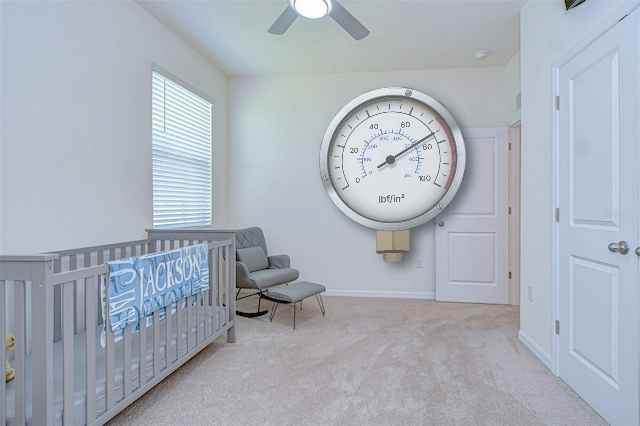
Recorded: **75** psi
